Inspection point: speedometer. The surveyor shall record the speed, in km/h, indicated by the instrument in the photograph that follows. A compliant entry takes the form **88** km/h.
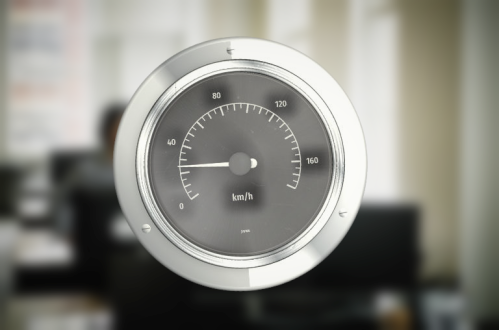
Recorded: **25** km/h
